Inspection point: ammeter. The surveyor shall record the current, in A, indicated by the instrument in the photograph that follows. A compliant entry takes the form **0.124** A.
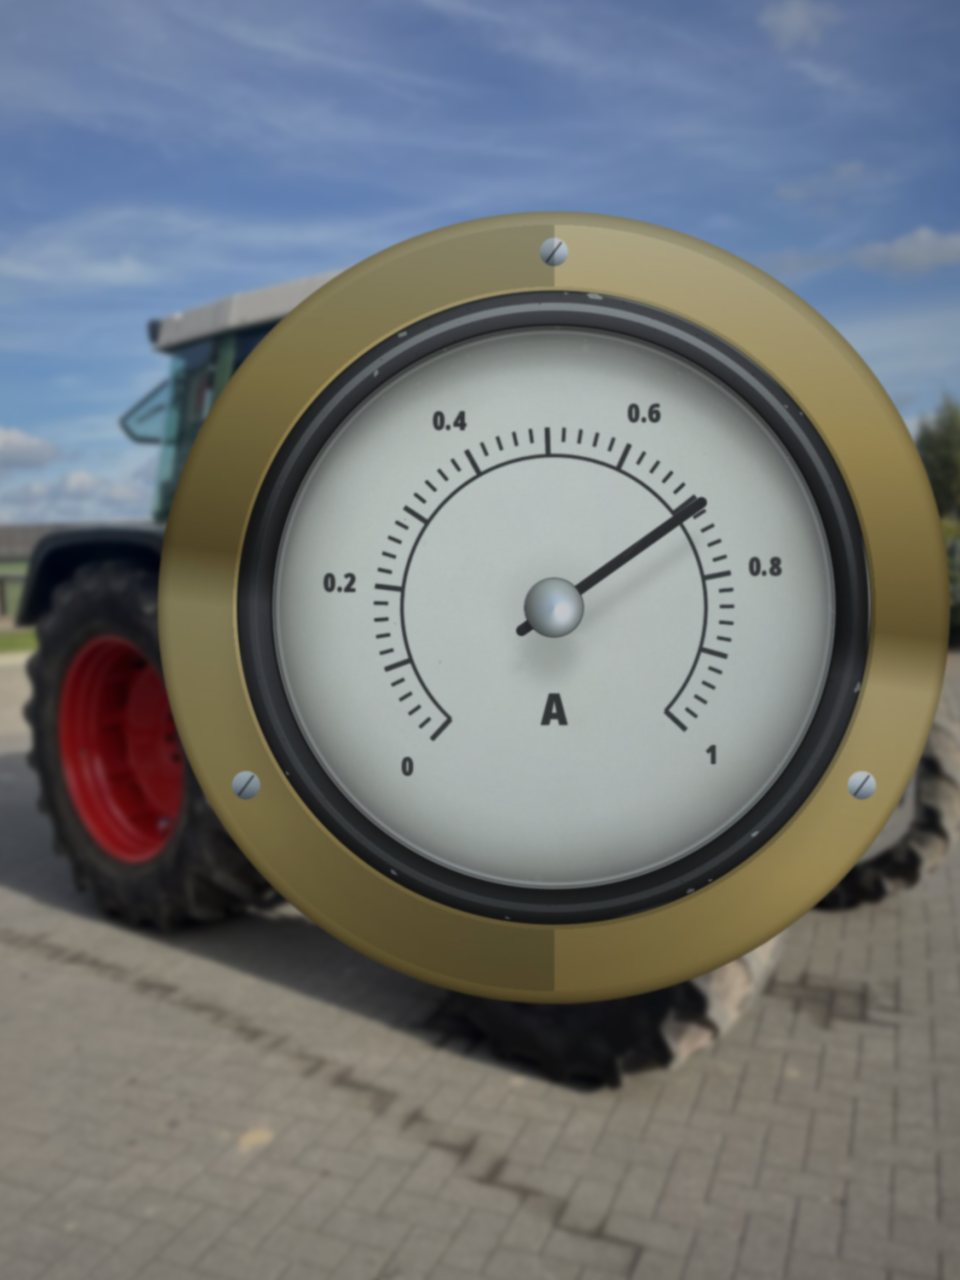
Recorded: **0.71** A
